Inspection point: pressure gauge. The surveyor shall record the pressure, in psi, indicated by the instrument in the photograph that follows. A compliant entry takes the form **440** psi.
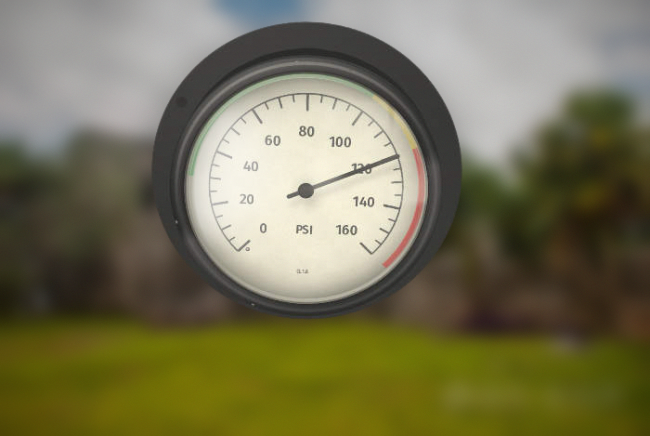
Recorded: **120** psi
